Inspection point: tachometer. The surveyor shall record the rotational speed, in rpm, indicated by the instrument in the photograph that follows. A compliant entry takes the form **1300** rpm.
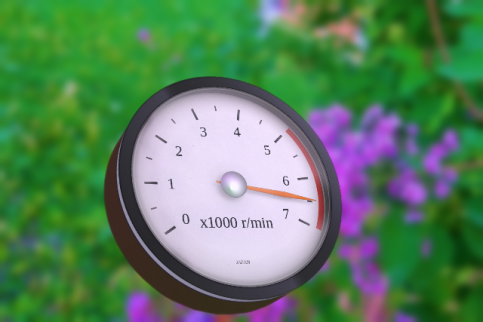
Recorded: **6500** rpm
